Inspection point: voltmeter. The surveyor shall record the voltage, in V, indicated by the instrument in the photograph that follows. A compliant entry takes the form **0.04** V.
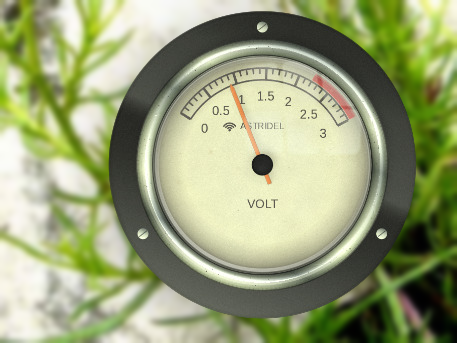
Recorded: **0.9** V
